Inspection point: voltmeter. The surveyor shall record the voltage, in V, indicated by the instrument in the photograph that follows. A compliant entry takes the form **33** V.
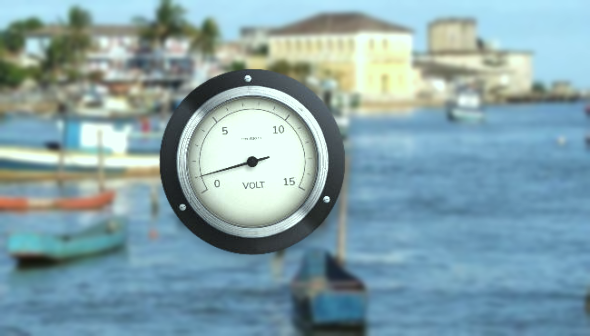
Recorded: **1** V
